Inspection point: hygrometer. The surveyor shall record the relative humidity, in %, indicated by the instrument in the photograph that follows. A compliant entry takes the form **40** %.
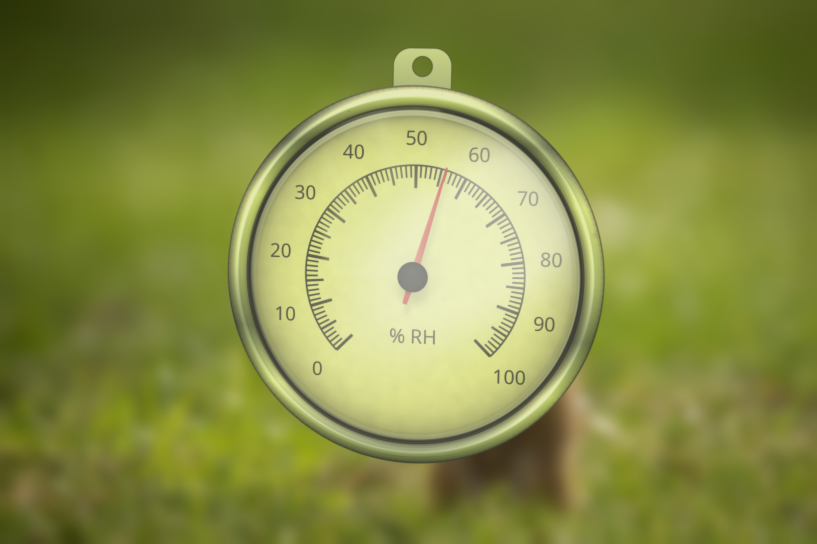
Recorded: **56** %
